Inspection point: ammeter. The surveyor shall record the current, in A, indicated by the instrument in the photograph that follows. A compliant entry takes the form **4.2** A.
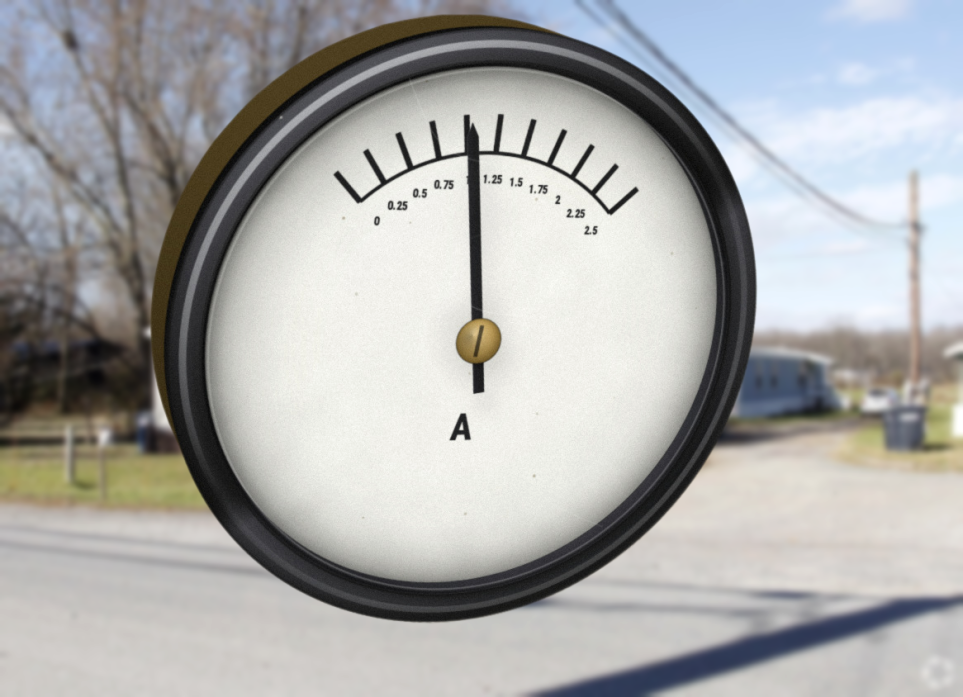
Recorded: **1** A
